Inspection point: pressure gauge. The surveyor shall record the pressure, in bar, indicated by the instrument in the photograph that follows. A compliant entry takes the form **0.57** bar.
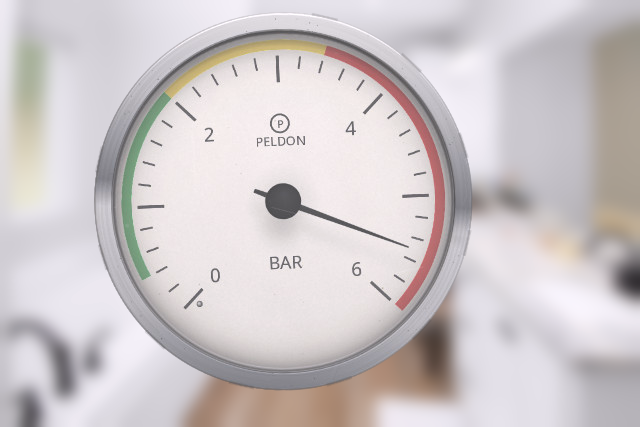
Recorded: **5.5** bar
